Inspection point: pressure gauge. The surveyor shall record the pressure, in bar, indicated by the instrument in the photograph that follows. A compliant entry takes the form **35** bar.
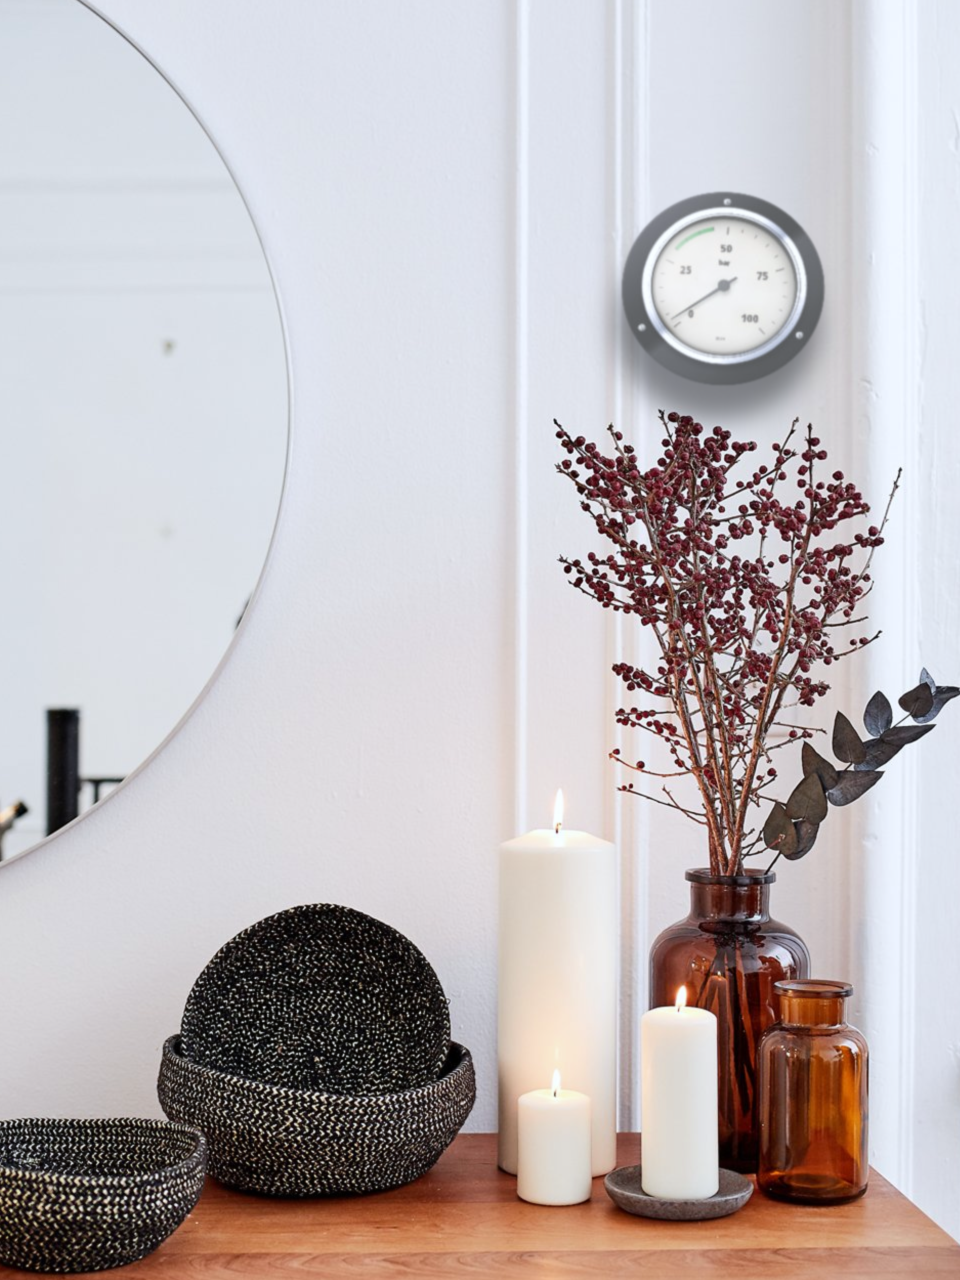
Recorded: **2.5** bar
